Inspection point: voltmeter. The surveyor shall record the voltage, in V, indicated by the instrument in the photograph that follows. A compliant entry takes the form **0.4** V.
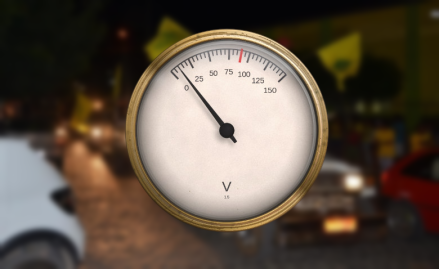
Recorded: **10** V
